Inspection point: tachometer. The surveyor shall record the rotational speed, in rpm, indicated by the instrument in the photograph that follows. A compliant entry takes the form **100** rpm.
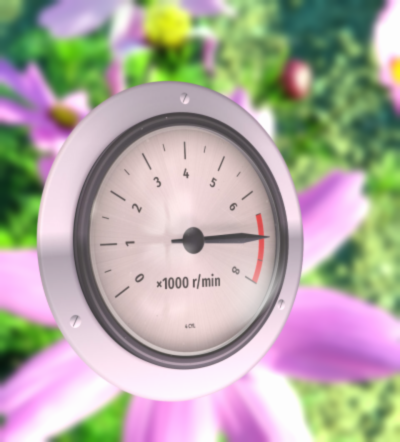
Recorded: **7000** rpm
